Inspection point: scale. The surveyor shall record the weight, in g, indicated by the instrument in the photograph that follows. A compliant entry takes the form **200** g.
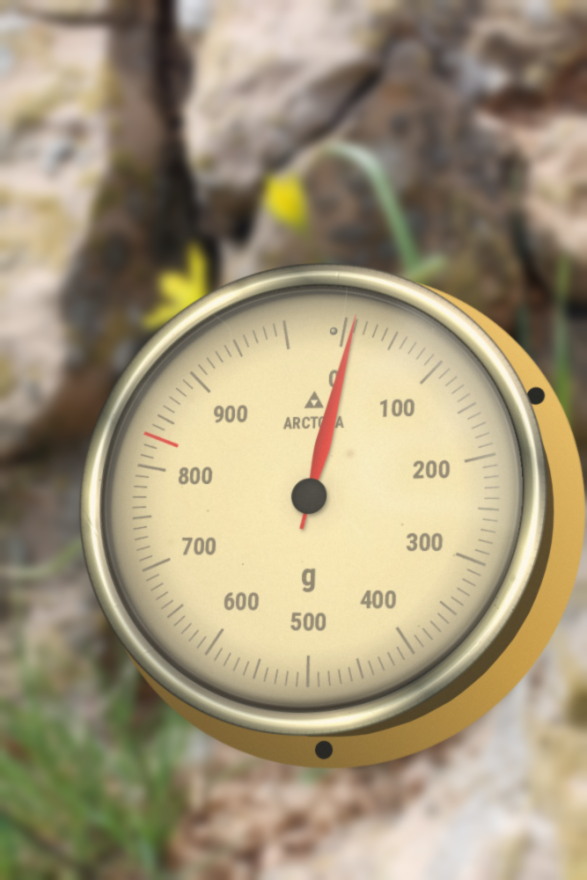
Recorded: **10** g
